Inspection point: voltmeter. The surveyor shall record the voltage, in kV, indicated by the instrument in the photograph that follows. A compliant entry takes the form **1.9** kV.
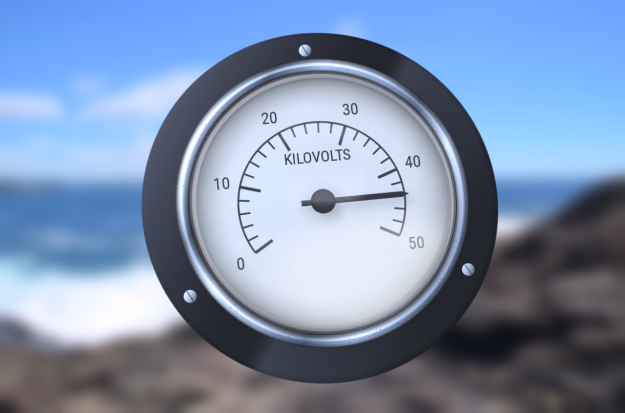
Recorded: **44** kV
